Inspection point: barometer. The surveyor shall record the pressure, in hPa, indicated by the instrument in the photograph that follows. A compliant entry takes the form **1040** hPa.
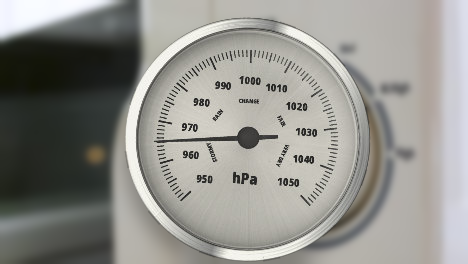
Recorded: **965** hPa
